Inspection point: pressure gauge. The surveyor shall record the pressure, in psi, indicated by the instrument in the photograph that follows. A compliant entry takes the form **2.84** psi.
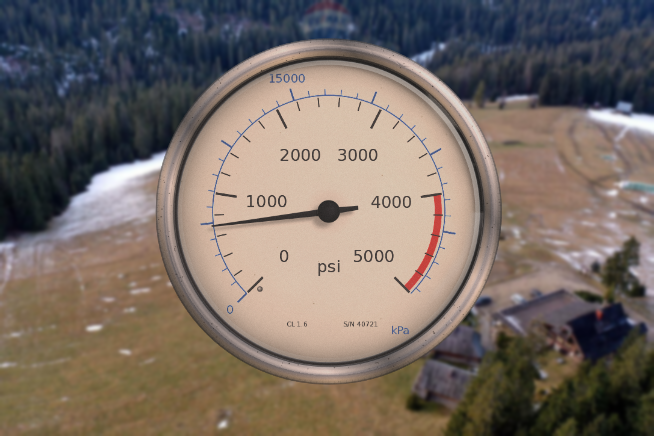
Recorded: **700** psi
